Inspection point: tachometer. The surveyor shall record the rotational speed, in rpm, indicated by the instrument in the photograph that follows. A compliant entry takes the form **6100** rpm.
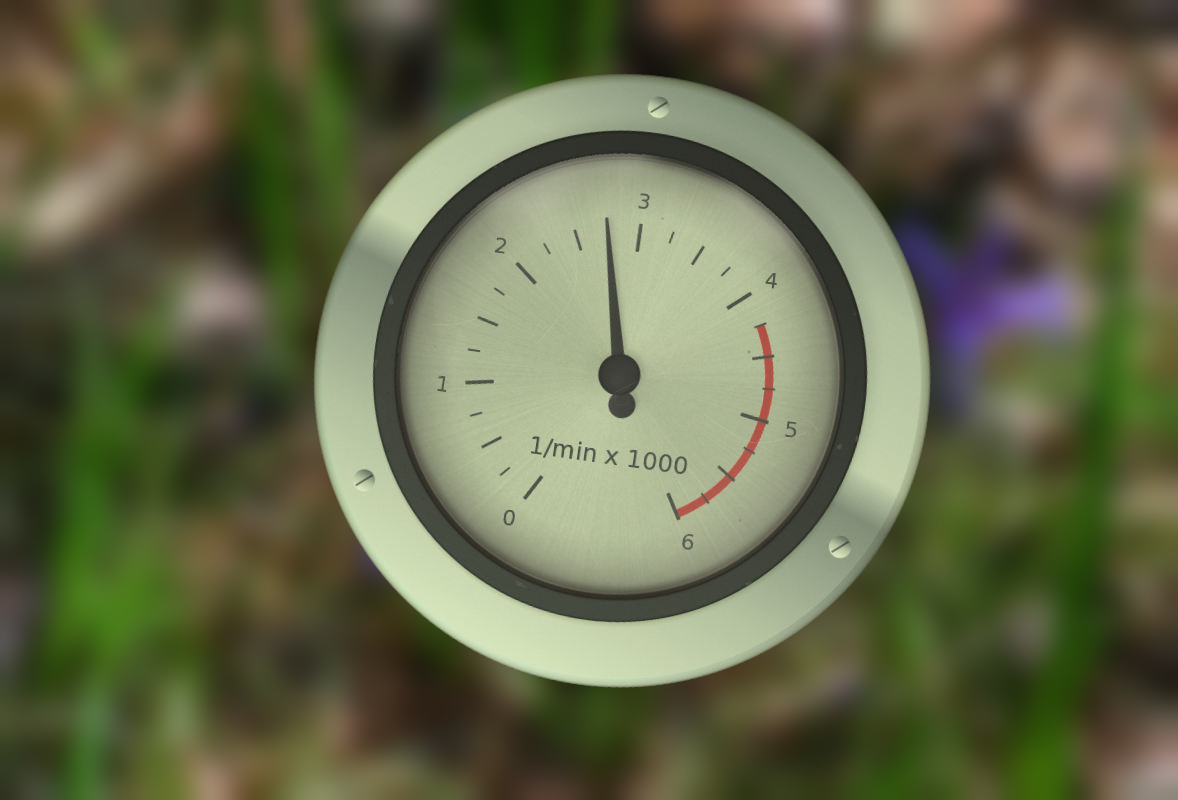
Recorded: **2750** rpm
